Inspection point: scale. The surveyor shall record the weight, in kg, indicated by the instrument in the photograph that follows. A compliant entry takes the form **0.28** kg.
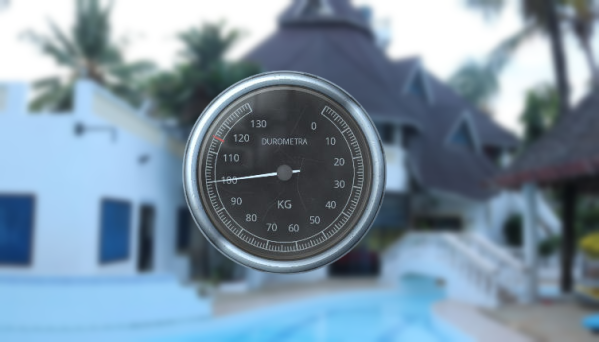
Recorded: **100** kg
